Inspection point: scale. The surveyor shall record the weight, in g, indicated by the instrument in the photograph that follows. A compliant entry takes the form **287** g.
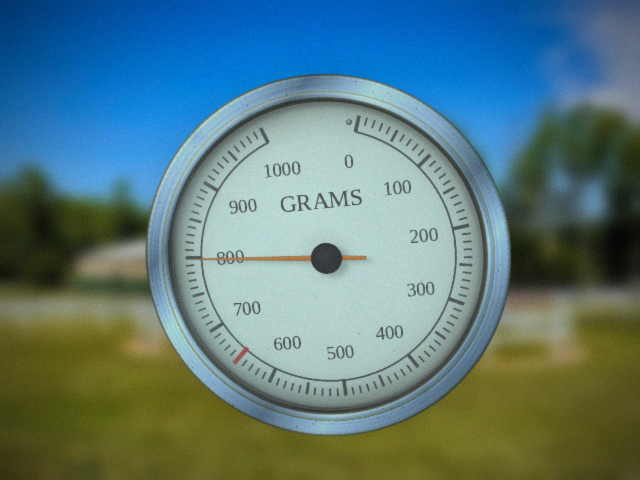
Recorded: **800** g
